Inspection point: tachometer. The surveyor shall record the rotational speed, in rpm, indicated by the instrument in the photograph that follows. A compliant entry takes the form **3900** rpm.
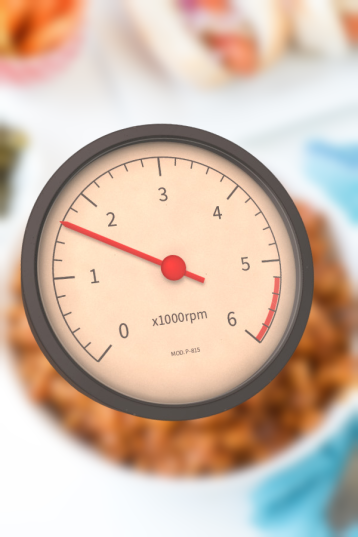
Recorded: **1600** rpm
